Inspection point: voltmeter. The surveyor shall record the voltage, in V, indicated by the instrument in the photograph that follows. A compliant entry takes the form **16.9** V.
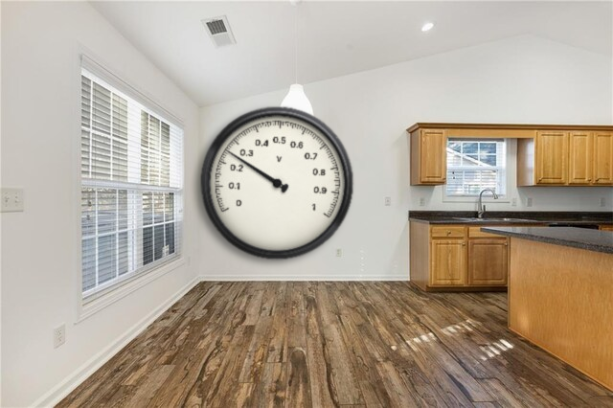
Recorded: **0.25** V
